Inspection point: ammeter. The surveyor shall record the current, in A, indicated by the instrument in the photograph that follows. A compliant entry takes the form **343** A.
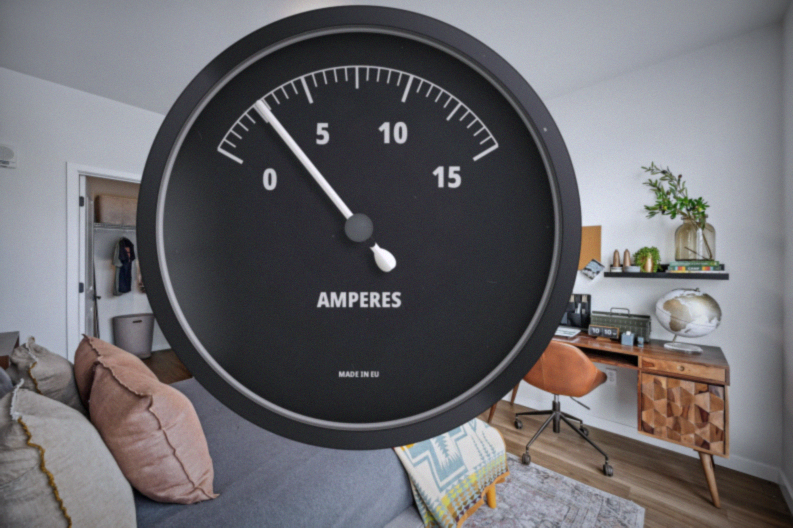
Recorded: **2.75** A
